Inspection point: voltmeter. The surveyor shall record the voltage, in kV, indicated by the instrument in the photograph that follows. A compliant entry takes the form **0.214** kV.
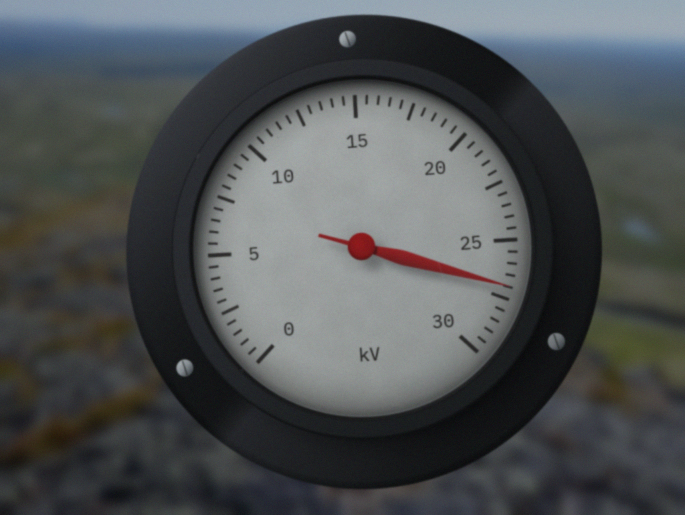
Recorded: **27** kV
